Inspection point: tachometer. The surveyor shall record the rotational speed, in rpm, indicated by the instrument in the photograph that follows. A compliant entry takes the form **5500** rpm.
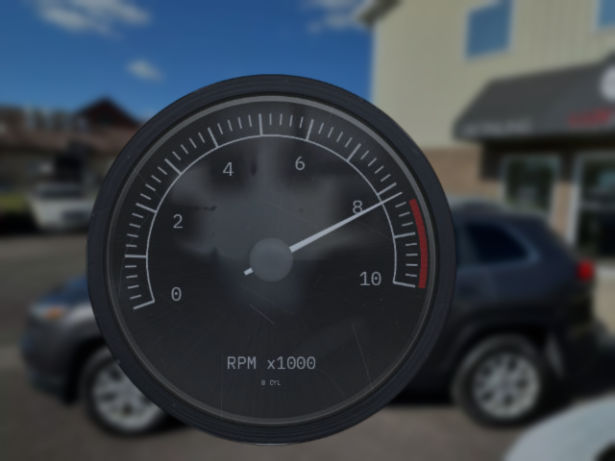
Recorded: **8200** rpm
